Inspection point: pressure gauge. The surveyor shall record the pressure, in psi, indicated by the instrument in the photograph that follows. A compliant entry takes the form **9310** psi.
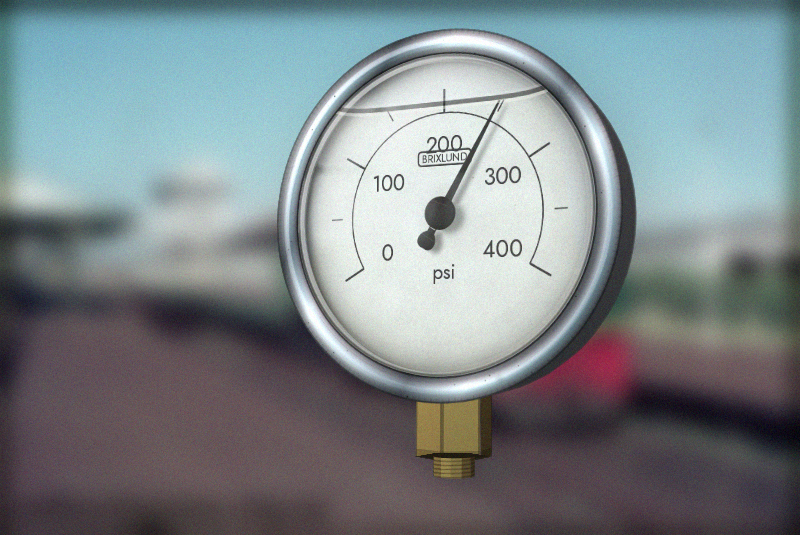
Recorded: **250** psi
